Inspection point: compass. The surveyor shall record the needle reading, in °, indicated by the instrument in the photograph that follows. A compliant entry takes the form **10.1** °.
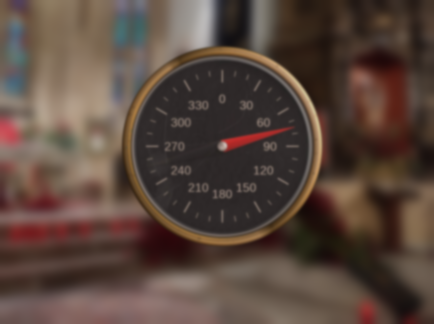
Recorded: **75** °
